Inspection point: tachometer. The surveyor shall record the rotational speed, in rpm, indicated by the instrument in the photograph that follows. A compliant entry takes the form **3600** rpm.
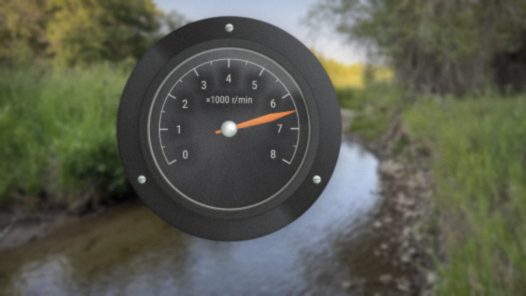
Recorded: **6500** rpm
